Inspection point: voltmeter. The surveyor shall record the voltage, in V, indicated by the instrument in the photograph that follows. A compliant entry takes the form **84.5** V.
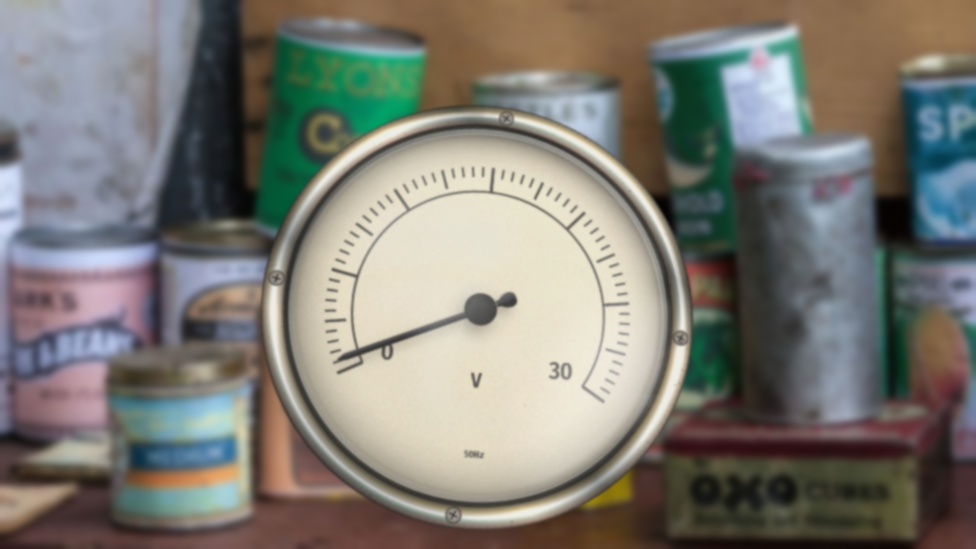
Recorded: **0.5** V
